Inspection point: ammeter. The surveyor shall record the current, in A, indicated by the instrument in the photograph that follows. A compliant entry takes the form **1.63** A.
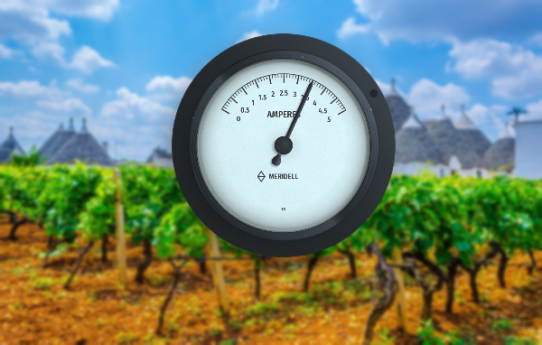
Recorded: **3.5** A
